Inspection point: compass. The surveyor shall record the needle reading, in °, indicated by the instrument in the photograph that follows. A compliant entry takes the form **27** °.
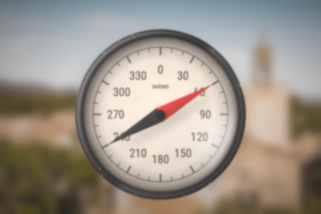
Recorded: **60** °
